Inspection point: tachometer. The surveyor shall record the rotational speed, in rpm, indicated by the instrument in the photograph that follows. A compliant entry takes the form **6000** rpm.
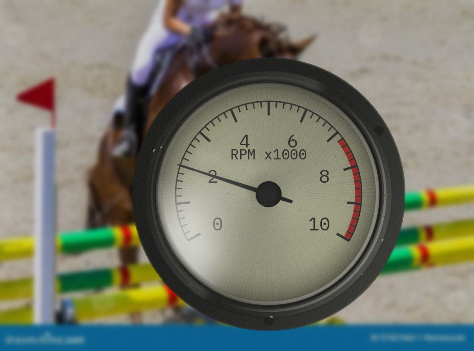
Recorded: **2000** rpm
